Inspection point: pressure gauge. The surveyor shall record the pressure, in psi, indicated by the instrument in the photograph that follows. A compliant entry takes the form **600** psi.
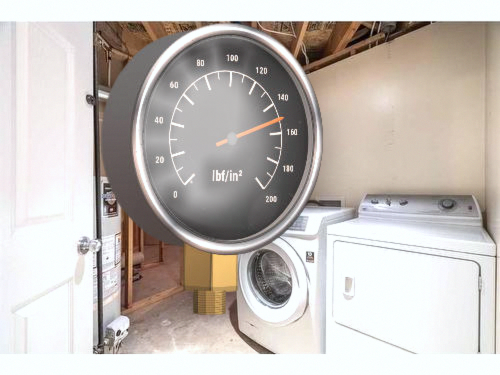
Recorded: **150** psi
